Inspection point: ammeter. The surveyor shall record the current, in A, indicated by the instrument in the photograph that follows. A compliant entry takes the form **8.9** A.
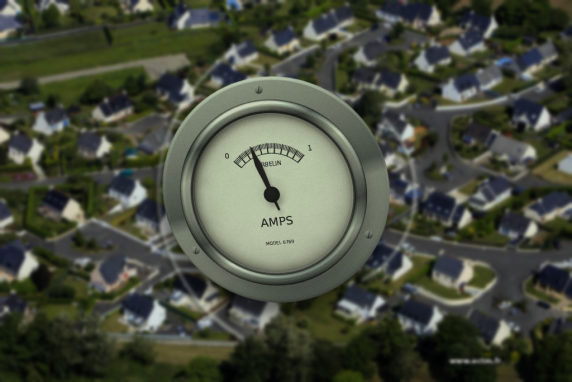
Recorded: **0.3** A
